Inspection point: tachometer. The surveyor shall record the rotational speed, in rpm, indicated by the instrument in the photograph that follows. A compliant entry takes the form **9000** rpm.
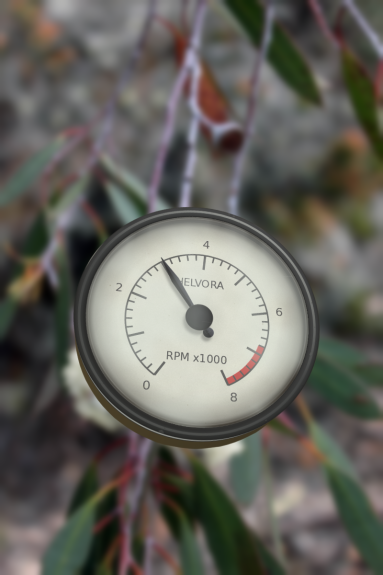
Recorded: **3000** rpm
